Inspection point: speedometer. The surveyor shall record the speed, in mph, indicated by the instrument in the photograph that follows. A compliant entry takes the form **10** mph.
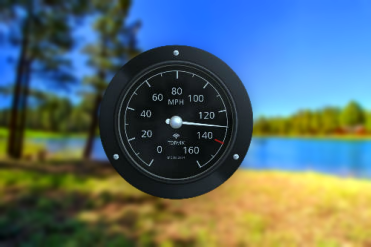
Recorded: **130** mph
